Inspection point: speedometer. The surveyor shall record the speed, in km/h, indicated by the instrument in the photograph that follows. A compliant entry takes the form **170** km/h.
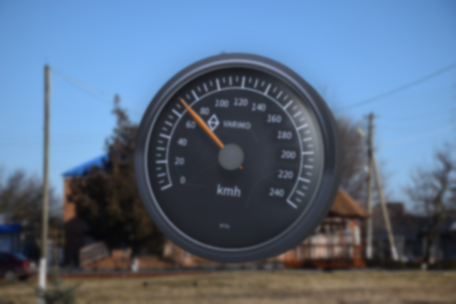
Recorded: **70** km/h
